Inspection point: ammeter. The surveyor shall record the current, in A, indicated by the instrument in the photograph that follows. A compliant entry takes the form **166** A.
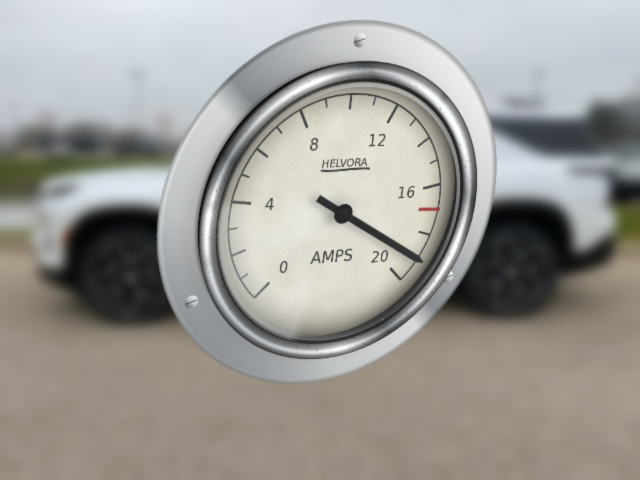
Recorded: **19** A
